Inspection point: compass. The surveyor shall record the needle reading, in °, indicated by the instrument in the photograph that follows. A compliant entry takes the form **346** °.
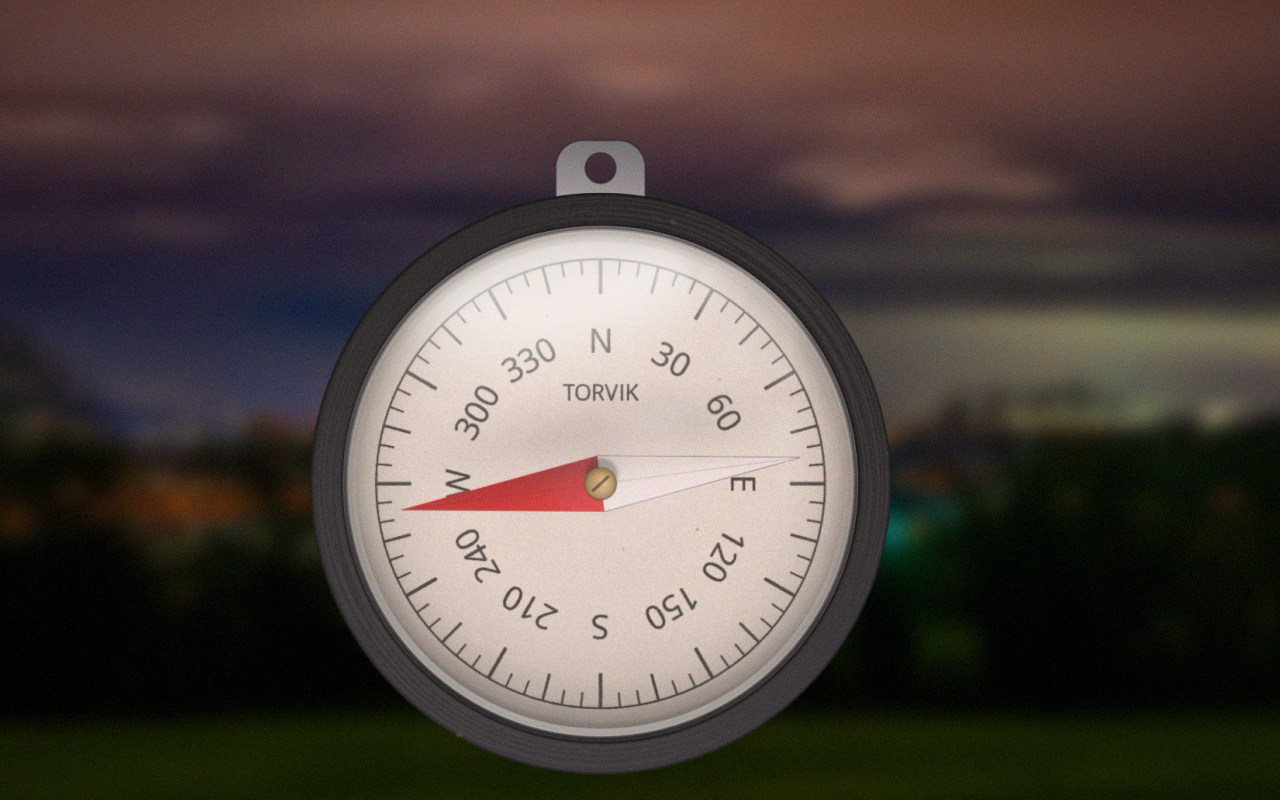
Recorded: **262.5** °
